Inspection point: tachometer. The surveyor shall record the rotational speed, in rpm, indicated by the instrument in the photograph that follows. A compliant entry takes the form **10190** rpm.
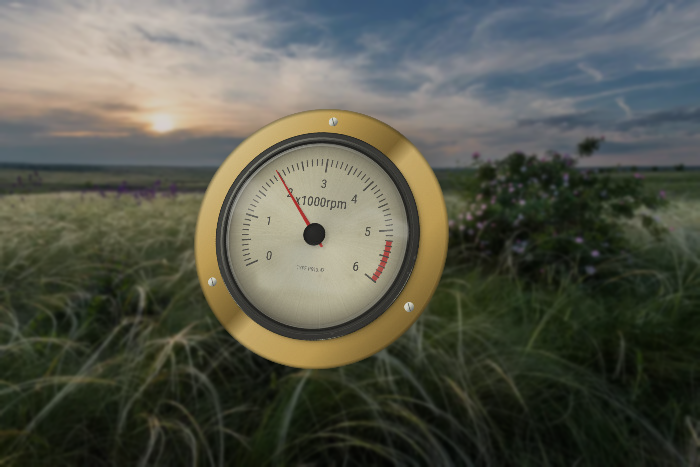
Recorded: **2000** rpm
